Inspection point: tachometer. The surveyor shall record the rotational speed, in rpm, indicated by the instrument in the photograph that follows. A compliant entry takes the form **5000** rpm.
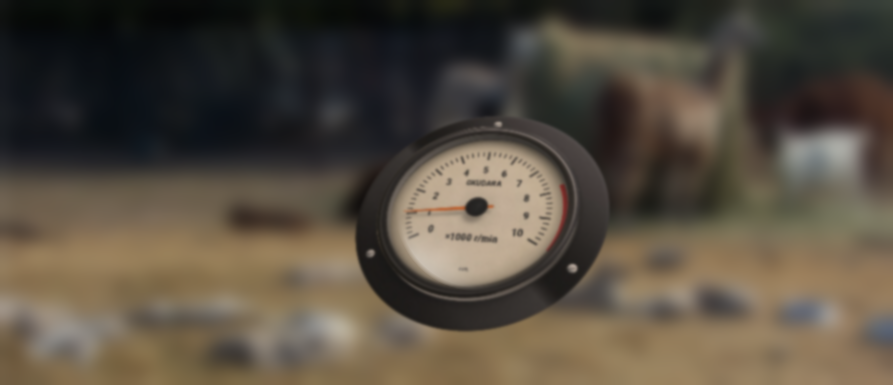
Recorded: **1000** rpm
